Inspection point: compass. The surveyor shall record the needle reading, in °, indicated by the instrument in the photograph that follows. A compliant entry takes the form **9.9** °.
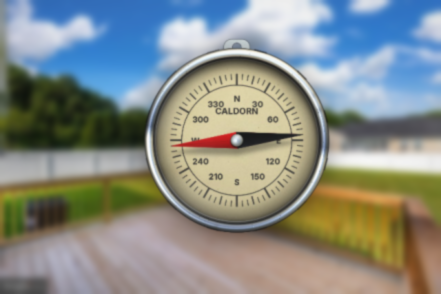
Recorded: **265** °
